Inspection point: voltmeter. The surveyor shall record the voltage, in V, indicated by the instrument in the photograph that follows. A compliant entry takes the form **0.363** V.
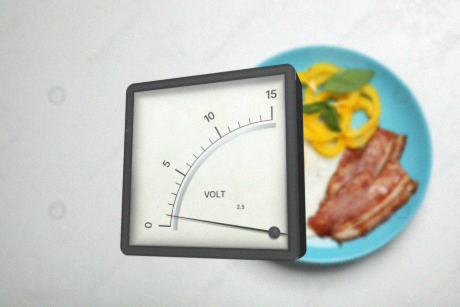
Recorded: **1** V
